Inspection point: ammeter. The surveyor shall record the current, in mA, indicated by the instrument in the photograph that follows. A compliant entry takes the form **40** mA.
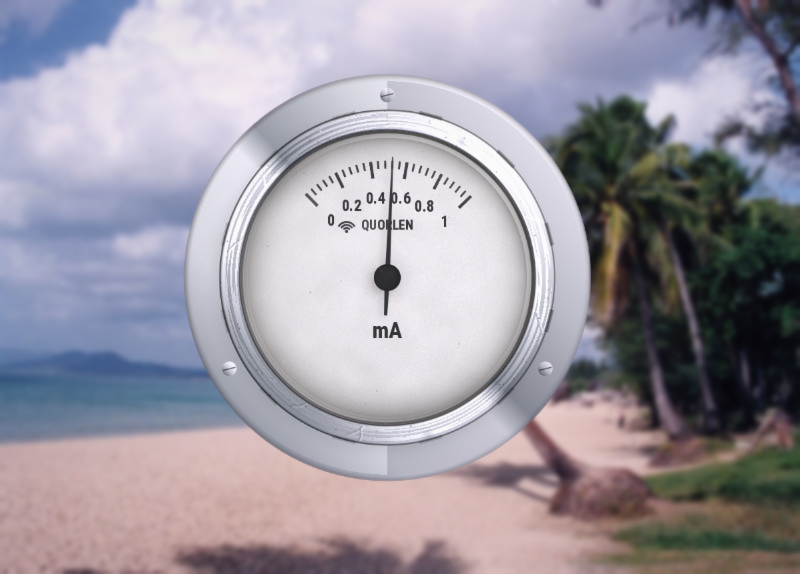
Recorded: **0.52** mA
